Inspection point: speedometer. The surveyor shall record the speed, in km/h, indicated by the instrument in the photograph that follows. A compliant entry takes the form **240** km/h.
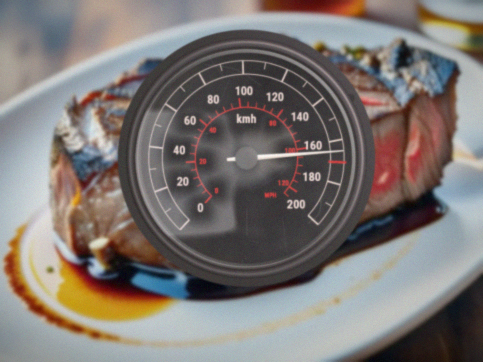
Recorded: **165** km/h
